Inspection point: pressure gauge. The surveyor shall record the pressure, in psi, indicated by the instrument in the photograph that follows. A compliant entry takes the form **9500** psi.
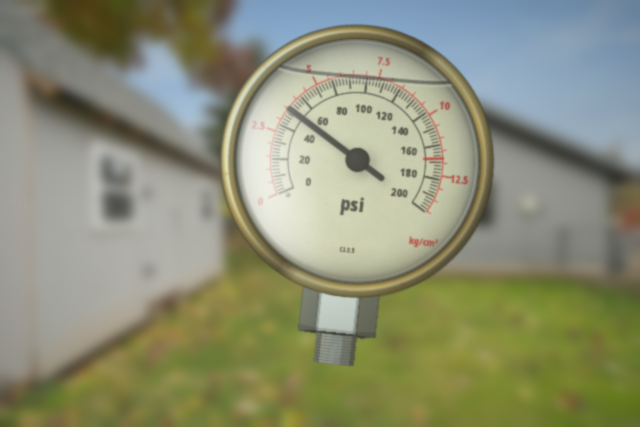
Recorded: **50** psi
